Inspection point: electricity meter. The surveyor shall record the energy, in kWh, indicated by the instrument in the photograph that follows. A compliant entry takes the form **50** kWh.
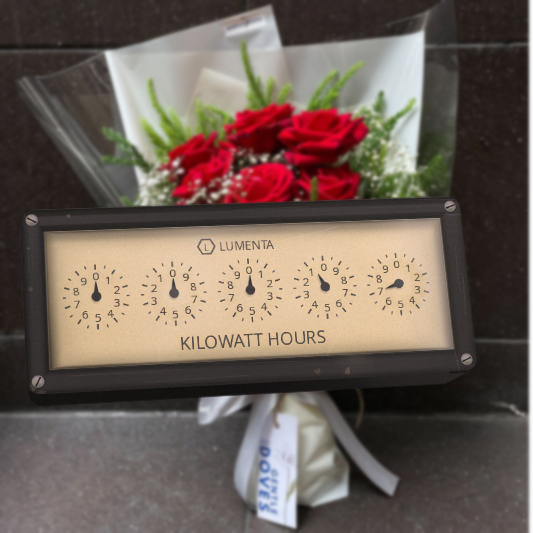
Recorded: **7** kWh
